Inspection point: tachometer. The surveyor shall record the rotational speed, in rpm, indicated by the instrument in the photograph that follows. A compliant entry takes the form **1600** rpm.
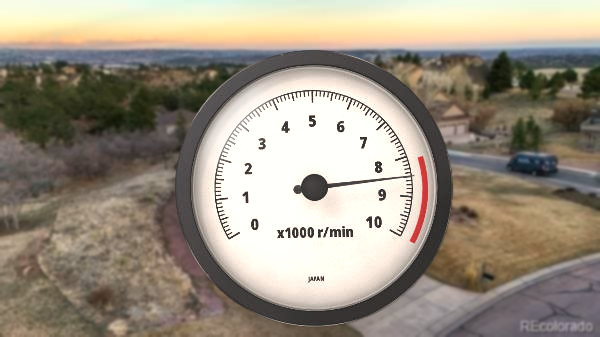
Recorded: **8500** rpm
